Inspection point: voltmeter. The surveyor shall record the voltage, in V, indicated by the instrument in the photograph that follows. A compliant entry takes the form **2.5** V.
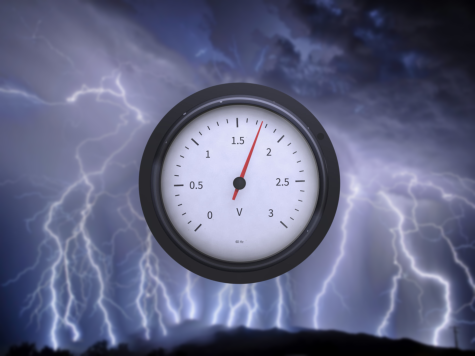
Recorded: **1.75** V
